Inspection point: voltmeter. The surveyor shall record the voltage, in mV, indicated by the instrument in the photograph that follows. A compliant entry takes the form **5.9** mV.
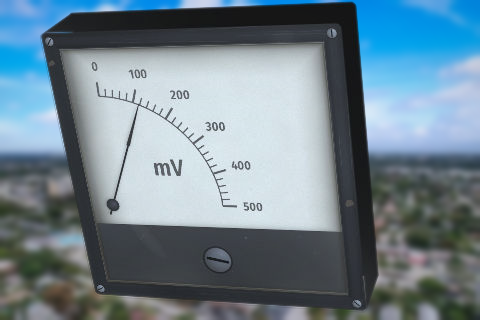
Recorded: **120** mV
